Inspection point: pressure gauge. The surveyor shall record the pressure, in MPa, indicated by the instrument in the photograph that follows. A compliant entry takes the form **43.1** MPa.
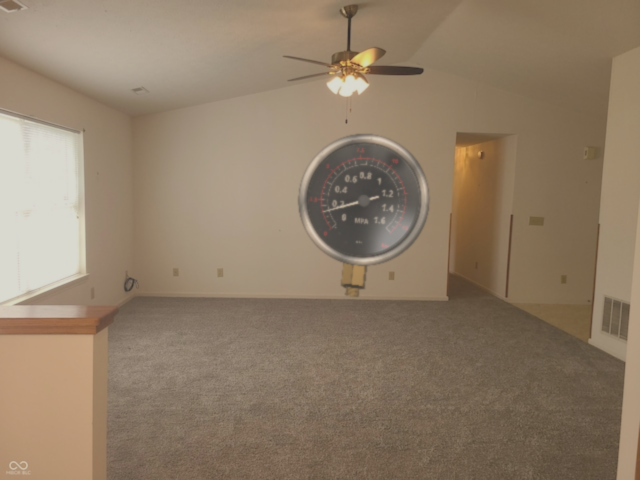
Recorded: **0.15** MPa
